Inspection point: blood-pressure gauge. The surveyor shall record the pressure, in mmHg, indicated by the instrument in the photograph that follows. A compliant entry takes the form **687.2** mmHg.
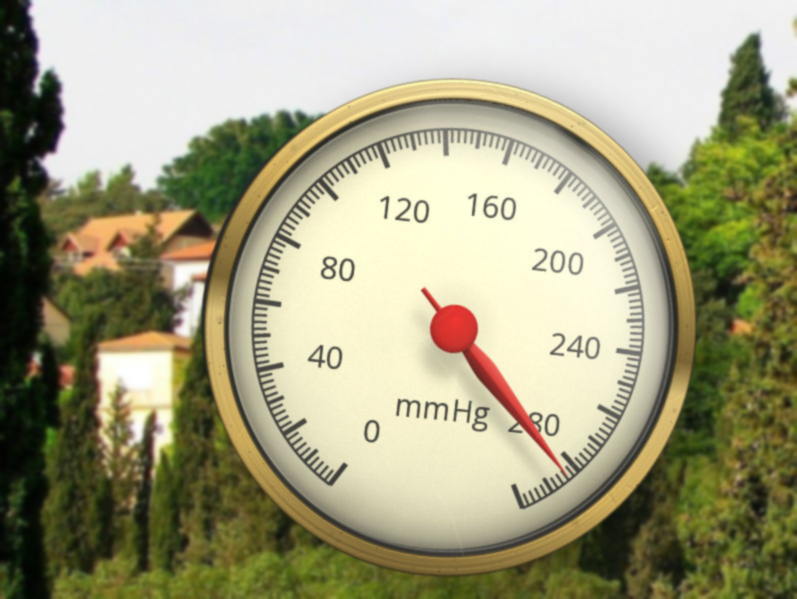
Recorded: **284** mmHg
